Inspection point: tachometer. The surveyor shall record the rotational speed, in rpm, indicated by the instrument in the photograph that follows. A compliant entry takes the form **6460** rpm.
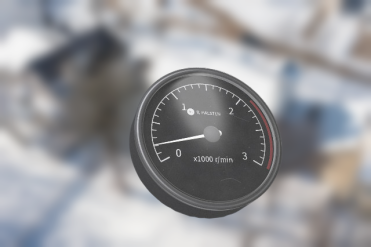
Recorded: **200** rpm
